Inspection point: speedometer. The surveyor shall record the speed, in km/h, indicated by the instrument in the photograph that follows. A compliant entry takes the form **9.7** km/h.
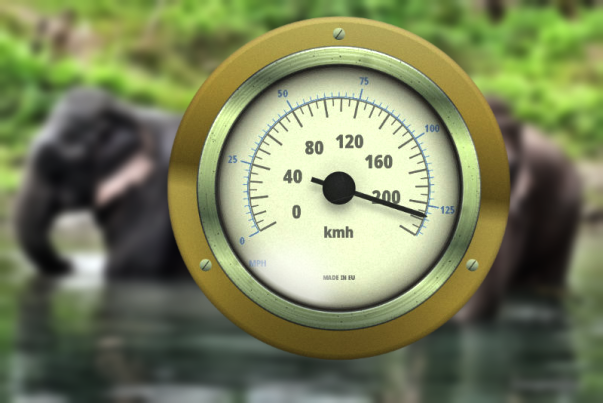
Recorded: **207.5** km/h
